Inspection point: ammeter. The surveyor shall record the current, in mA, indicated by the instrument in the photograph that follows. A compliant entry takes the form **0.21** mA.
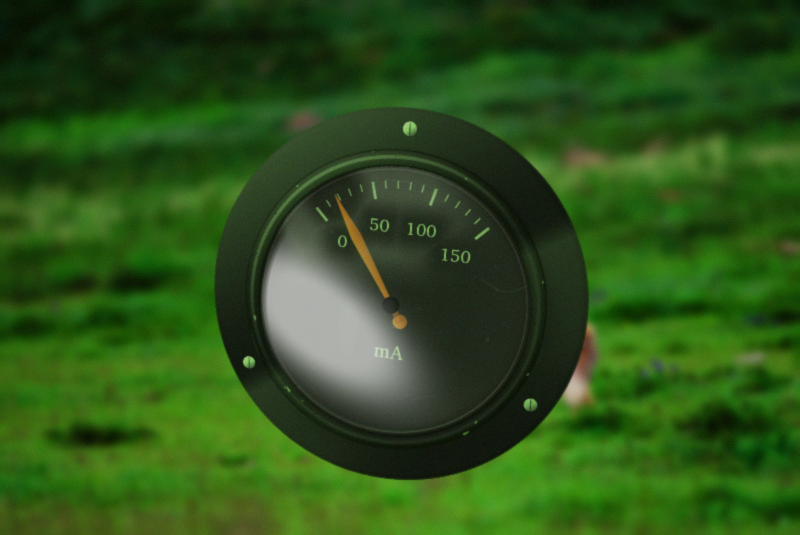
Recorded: **20** mA
